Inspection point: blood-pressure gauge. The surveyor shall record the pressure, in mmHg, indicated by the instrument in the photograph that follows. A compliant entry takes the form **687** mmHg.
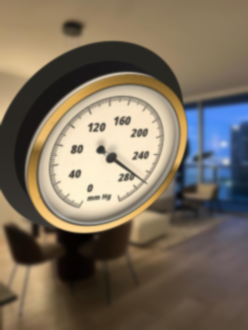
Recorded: **270** mmHg
